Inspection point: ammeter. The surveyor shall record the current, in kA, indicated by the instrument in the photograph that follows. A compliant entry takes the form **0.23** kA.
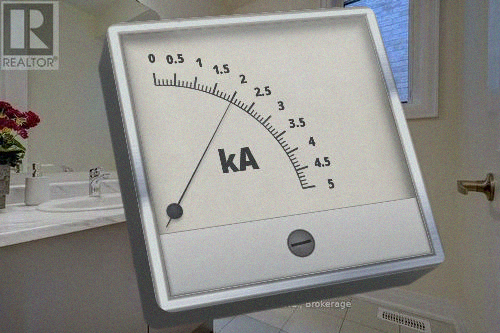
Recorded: **2** kA
